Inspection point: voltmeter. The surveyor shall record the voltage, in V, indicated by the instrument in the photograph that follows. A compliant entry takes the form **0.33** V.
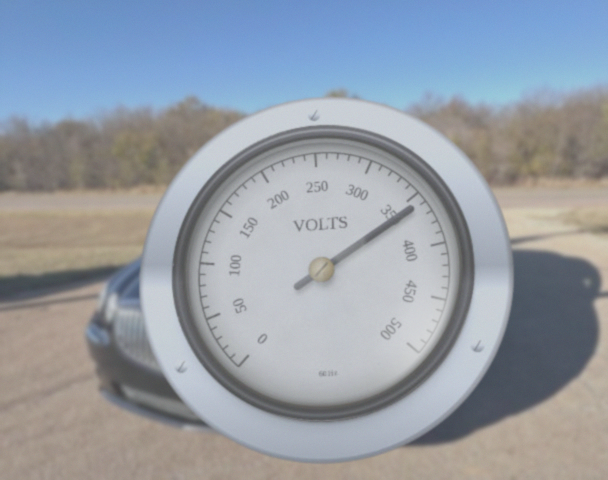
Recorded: **360** V
